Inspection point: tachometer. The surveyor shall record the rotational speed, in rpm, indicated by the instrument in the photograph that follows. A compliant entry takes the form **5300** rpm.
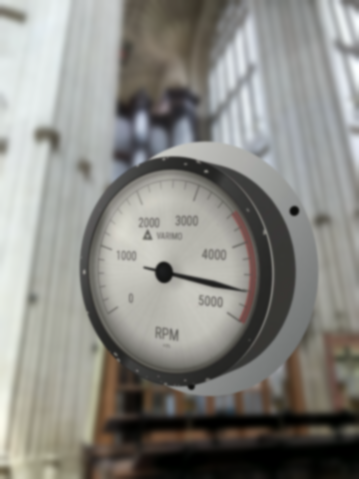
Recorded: **4600** rpm
